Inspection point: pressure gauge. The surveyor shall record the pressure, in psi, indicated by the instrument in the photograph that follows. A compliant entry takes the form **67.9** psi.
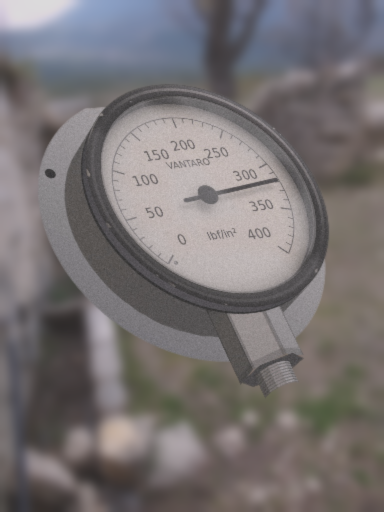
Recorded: **320** psi
